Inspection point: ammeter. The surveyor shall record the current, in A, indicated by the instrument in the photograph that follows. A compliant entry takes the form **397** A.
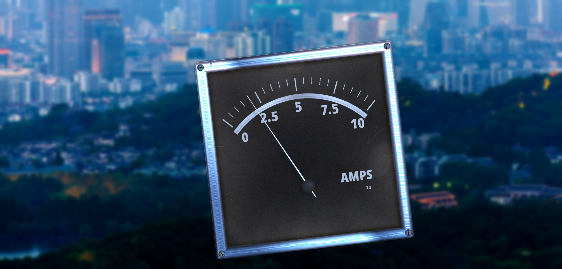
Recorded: **2** A
